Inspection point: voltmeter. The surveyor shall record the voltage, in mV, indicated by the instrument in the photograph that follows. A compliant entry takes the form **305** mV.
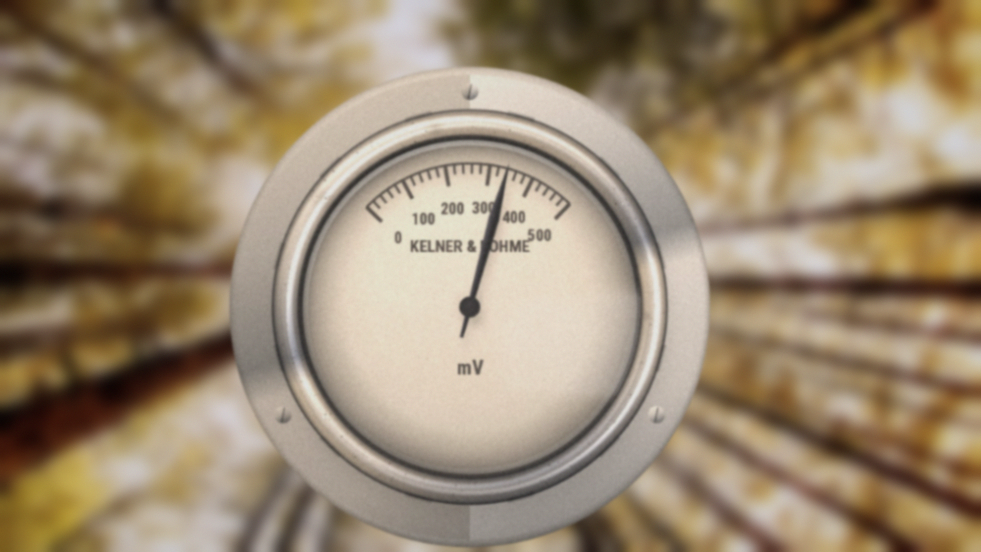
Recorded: **340** mV
